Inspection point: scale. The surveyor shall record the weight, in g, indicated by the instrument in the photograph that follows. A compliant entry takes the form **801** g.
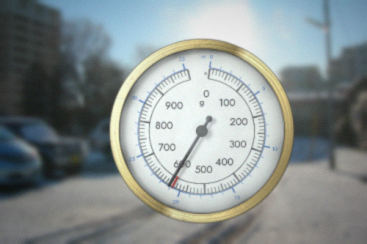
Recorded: **600** g
